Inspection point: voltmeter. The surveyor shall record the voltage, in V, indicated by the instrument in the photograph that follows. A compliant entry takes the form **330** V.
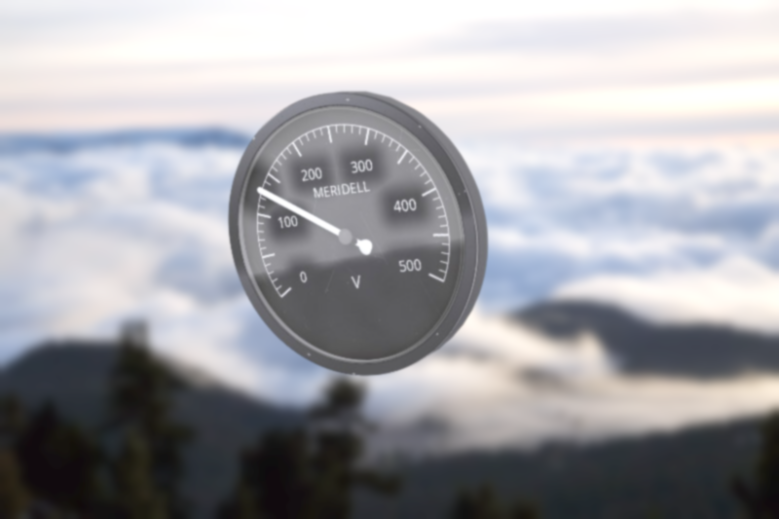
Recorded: **130** V
